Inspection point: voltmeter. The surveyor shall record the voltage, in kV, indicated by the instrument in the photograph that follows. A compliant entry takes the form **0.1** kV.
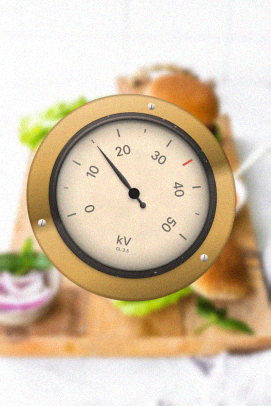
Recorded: **15** kV
